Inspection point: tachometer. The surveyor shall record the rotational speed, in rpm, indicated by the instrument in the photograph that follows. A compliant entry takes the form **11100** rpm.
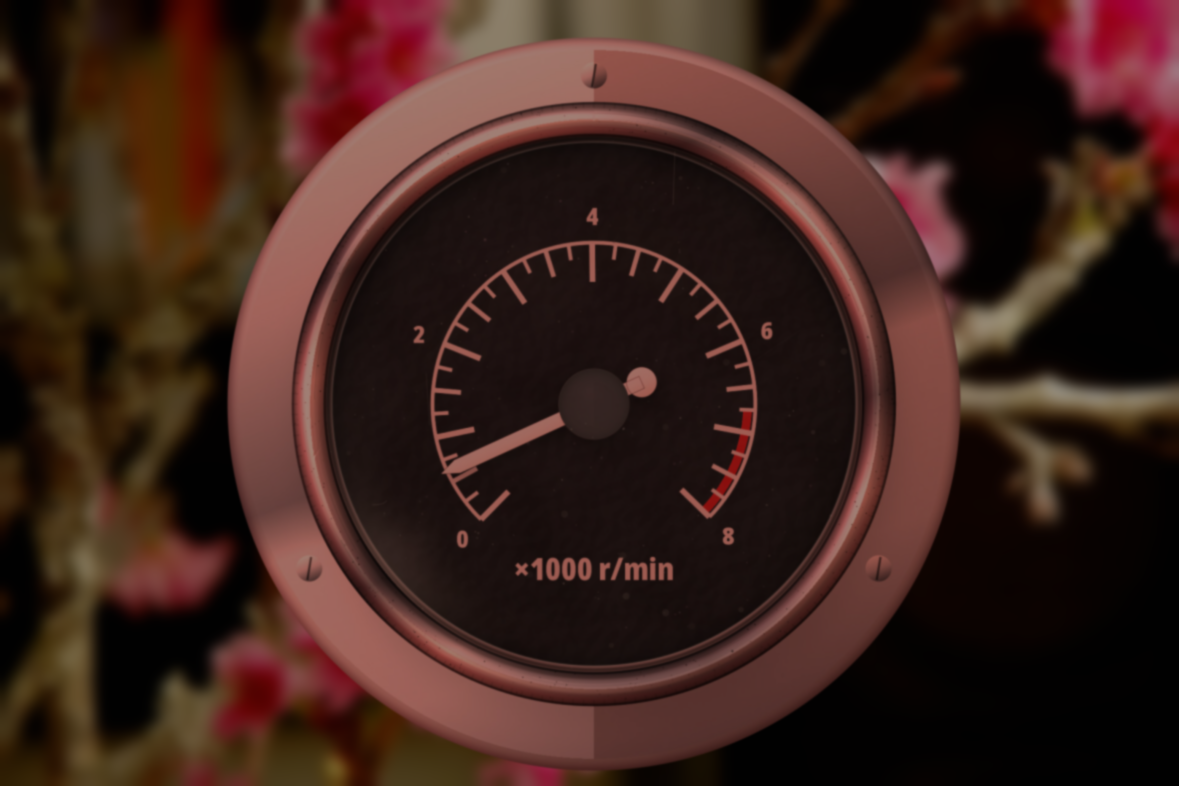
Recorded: **625** rpm
